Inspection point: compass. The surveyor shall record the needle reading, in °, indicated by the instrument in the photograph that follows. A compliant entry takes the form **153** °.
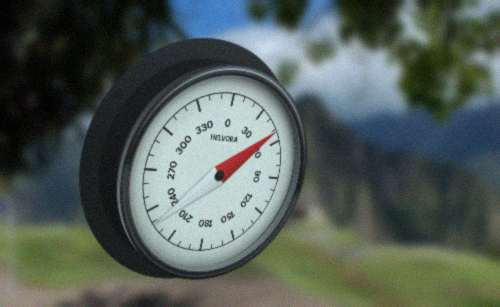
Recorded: **50** °
